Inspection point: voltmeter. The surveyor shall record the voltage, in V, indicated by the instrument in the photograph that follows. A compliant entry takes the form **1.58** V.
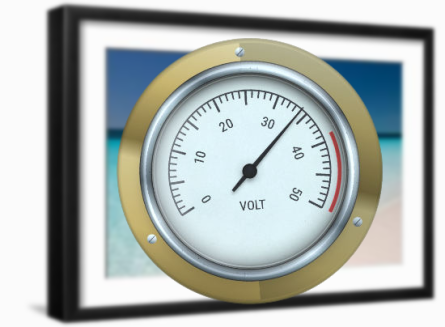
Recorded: **34** V
